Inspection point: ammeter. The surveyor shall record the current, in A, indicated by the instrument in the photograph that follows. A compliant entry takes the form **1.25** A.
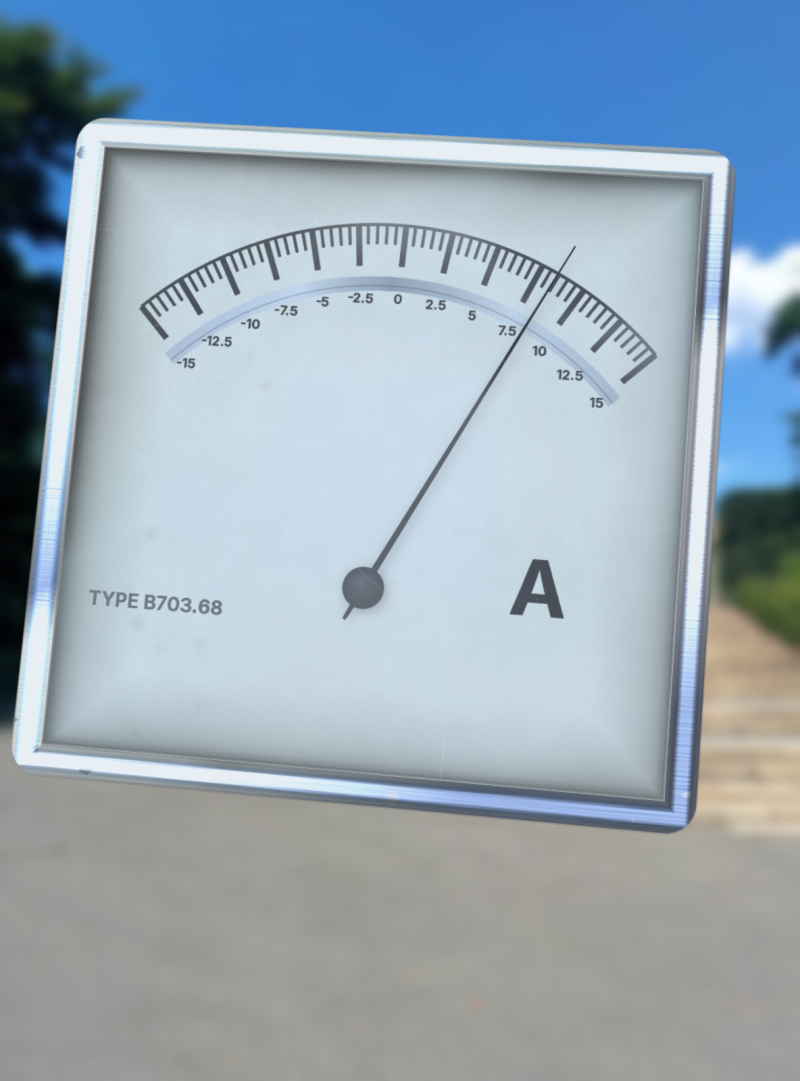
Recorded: **8.5** A
